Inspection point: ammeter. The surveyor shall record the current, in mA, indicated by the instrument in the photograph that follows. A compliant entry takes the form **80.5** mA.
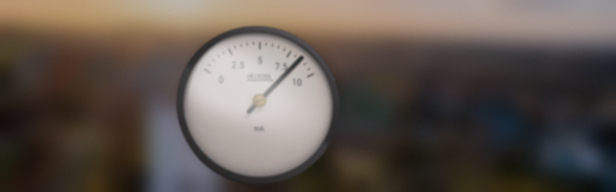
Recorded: **8.5** mA
